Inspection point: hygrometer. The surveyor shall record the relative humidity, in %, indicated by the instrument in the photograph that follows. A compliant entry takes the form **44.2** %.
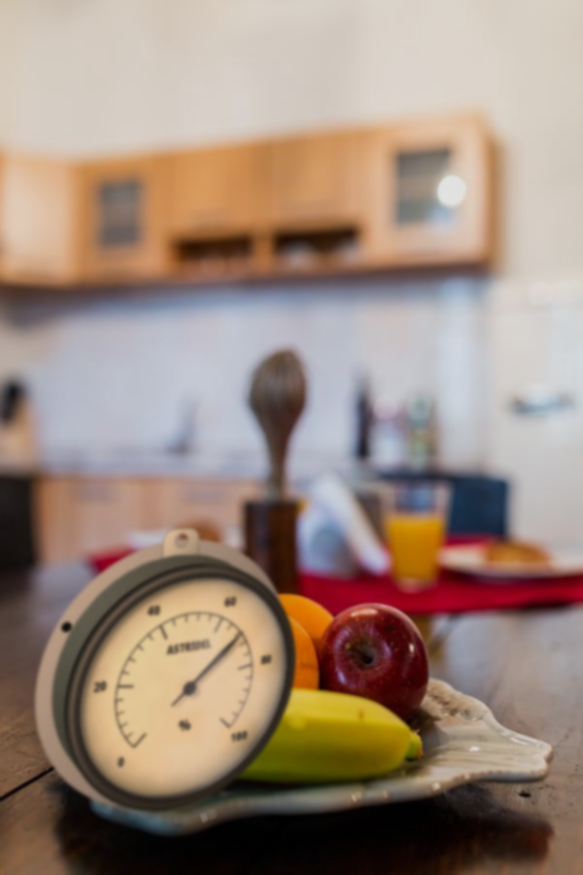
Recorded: **68** %
